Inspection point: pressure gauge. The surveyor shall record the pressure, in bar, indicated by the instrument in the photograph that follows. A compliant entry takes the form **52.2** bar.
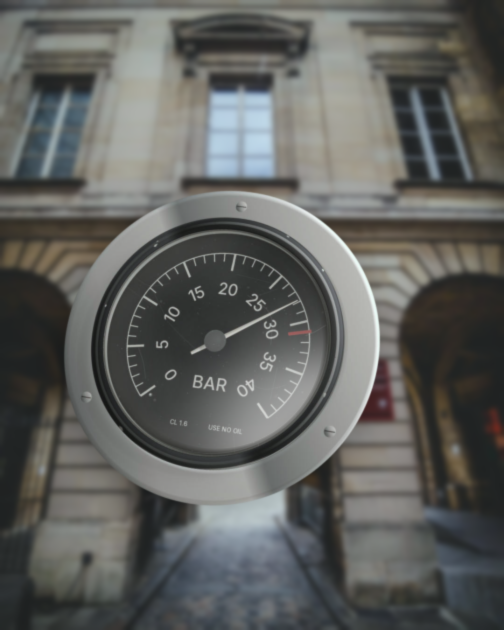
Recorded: **28** bar
